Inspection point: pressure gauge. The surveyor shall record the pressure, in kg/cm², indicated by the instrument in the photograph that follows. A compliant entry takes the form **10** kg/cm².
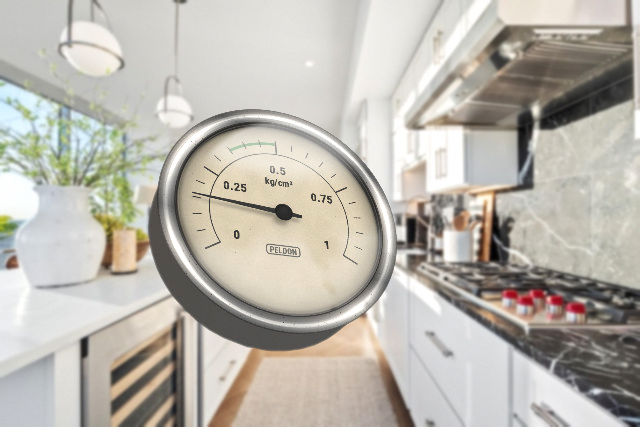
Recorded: **0.15** kg/cm²
